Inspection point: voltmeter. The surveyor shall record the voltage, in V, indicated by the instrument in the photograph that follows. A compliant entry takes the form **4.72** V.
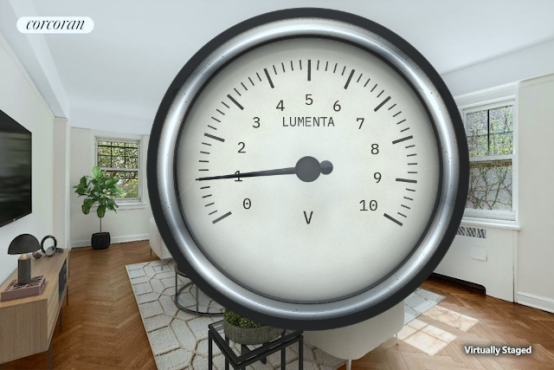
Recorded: **1** V
